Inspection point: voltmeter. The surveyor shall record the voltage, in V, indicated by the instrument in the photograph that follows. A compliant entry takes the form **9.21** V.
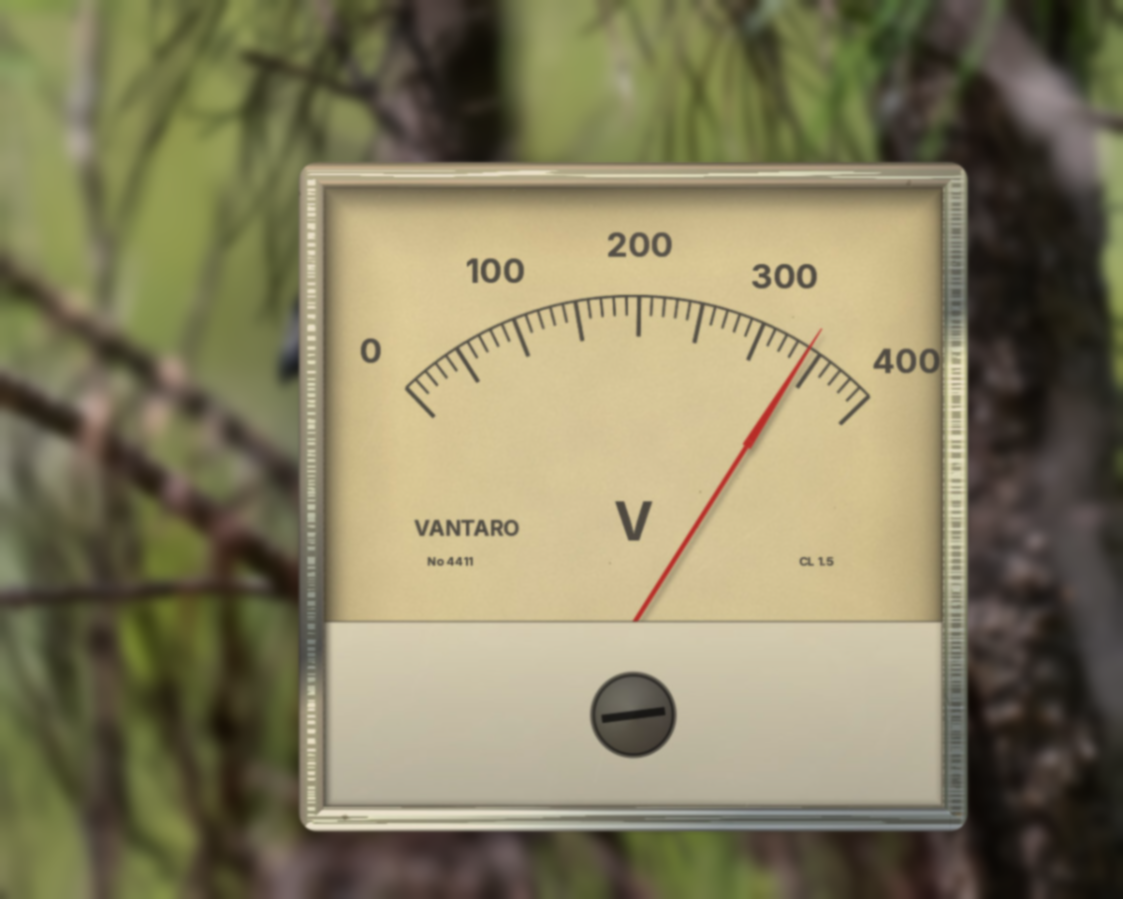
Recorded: **340** V
